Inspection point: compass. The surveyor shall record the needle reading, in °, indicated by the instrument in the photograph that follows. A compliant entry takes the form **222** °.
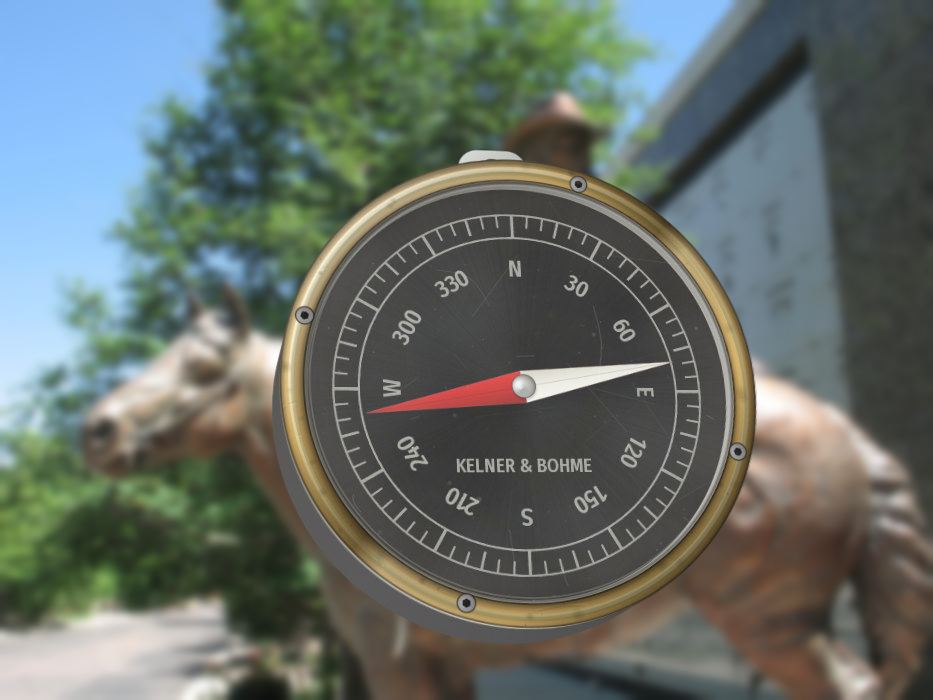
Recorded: **260** °
